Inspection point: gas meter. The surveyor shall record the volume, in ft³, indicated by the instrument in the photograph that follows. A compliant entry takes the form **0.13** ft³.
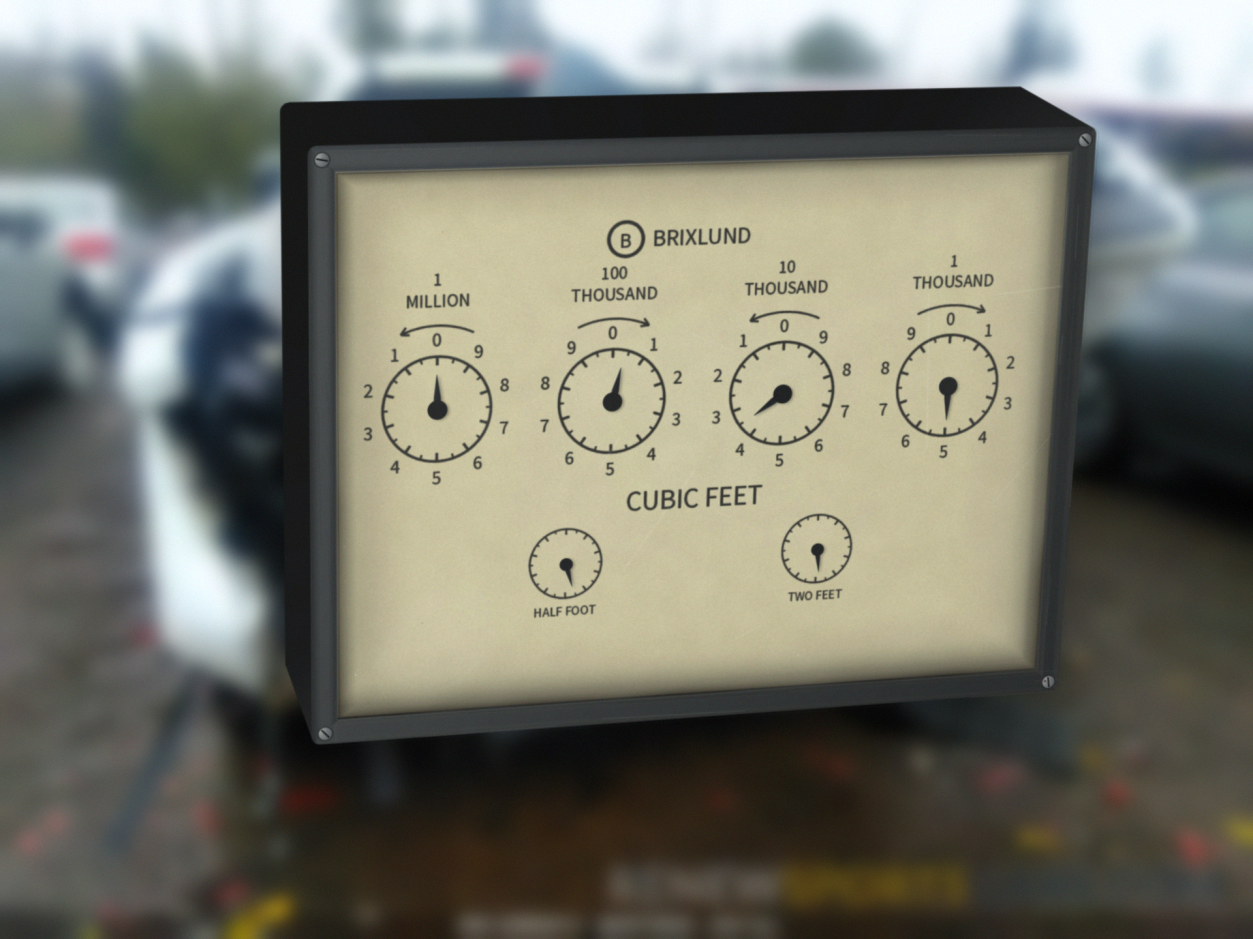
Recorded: **3500** ft³
